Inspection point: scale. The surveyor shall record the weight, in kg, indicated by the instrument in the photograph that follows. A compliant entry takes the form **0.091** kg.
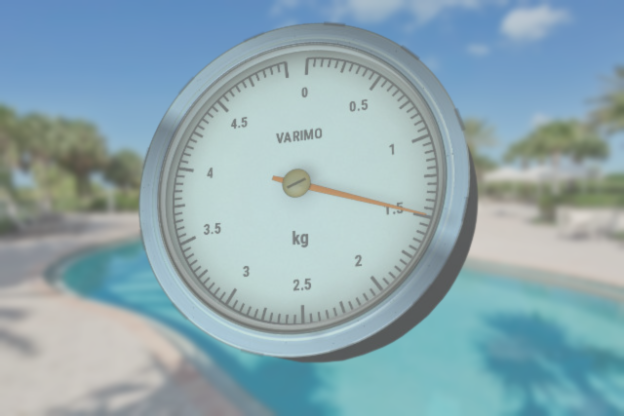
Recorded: **1.5** kg
